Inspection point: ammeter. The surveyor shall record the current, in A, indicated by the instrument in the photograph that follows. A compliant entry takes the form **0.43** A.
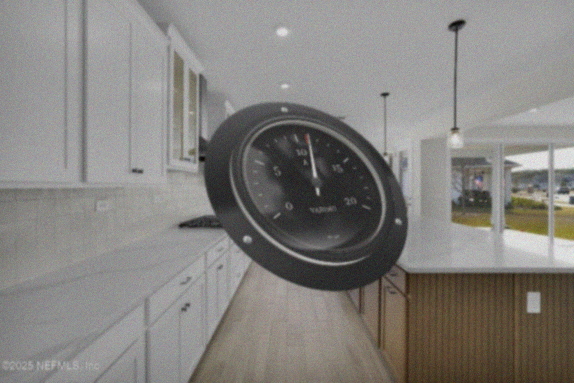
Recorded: **11** A
